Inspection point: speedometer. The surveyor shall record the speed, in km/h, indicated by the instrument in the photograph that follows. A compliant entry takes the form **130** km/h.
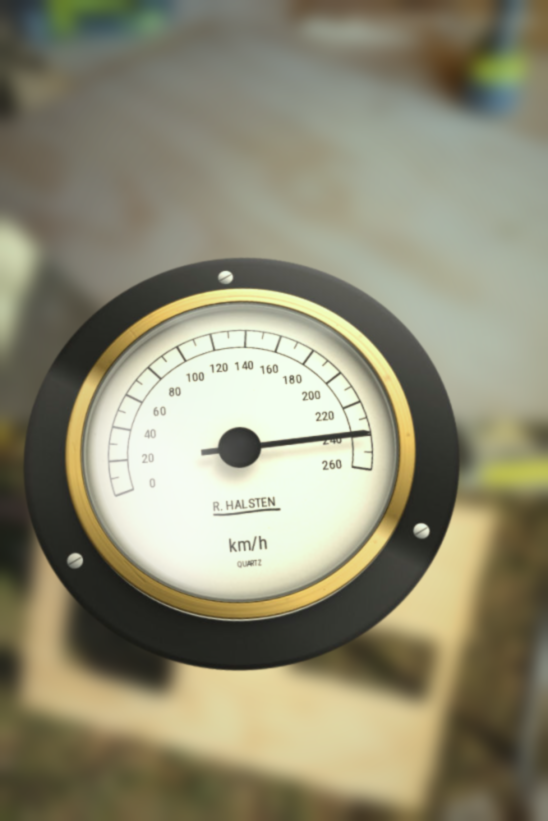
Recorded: **240** km/h
